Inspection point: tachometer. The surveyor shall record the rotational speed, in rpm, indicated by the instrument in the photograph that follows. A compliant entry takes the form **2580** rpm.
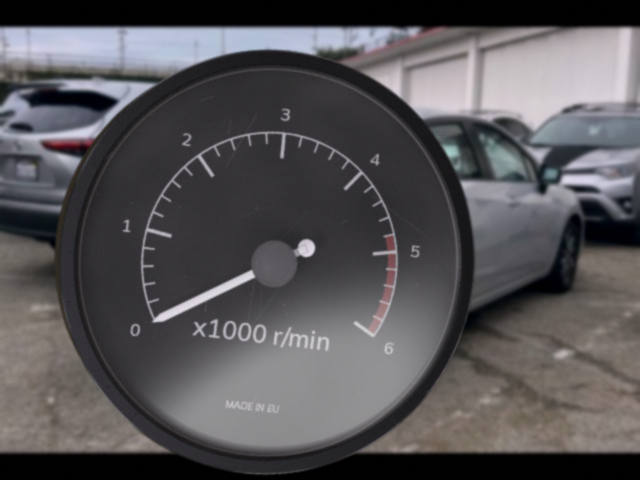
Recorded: **0** rpm
